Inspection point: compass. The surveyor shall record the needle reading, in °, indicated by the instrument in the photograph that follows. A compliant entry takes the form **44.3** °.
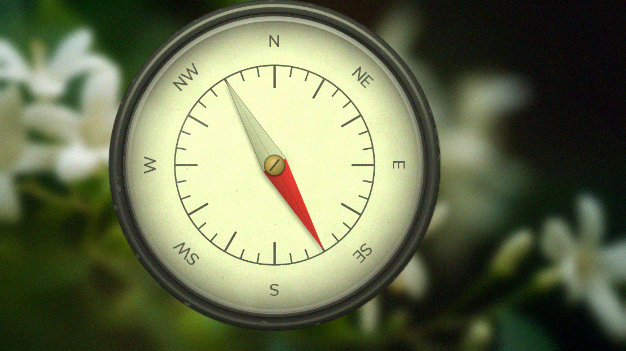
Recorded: **150** °
